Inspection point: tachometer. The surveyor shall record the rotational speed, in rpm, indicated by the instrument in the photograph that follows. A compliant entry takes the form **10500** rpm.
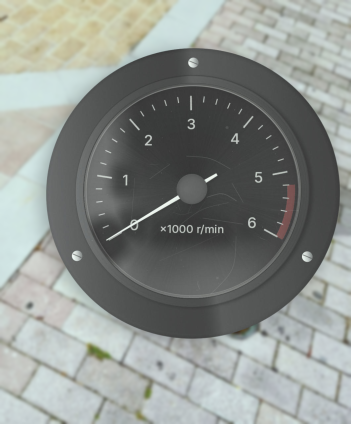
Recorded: **0** rpm
